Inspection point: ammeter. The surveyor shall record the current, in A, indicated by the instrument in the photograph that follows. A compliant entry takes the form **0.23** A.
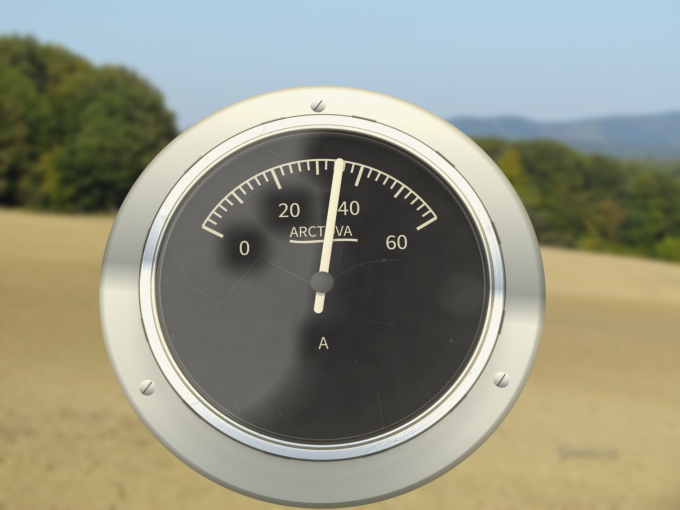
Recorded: **35** A
